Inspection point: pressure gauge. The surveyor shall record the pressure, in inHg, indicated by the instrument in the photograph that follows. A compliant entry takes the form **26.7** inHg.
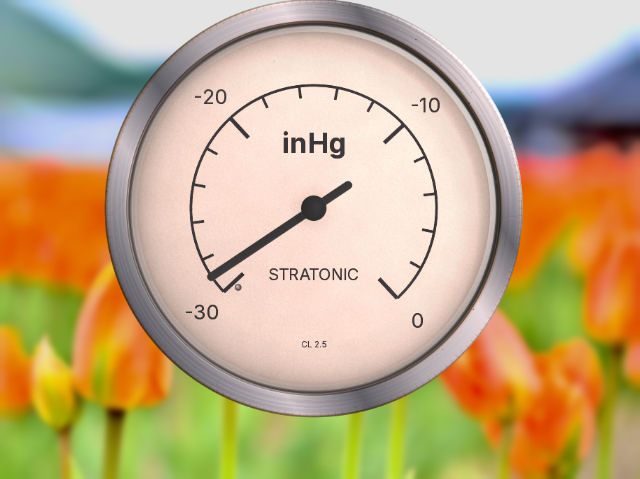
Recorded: **-29** inHg
